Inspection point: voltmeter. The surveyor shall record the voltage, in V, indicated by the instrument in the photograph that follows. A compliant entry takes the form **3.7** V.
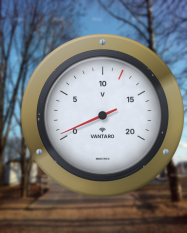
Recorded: **0.5** V
